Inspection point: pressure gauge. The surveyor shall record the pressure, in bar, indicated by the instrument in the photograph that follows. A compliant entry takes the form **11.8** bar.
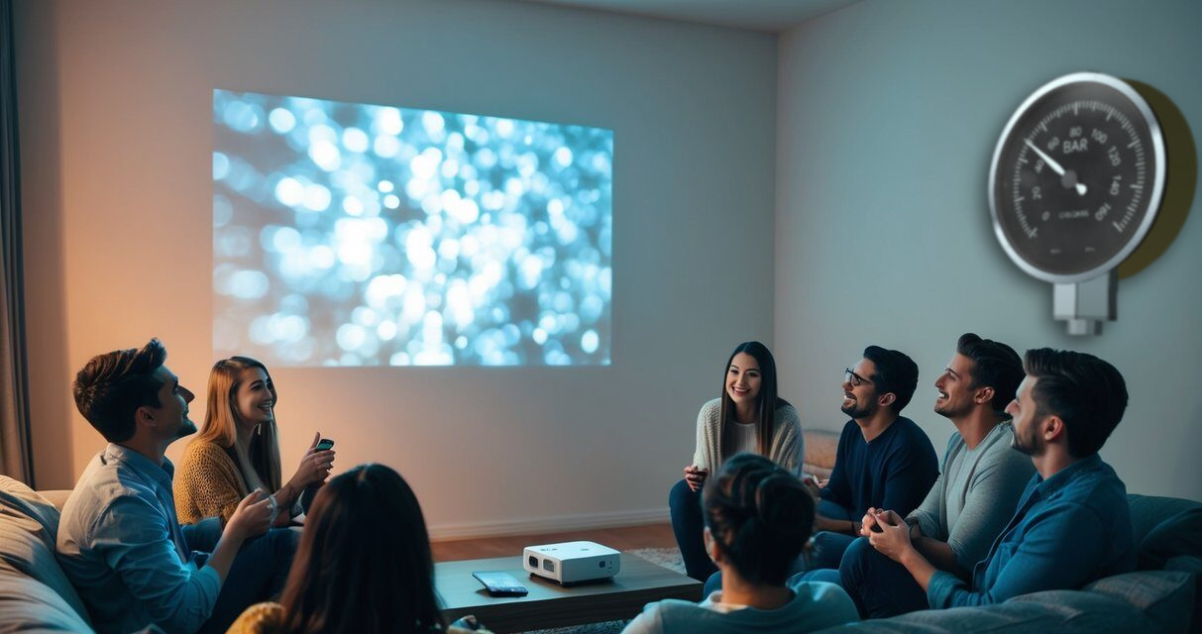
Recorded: **50** bar
